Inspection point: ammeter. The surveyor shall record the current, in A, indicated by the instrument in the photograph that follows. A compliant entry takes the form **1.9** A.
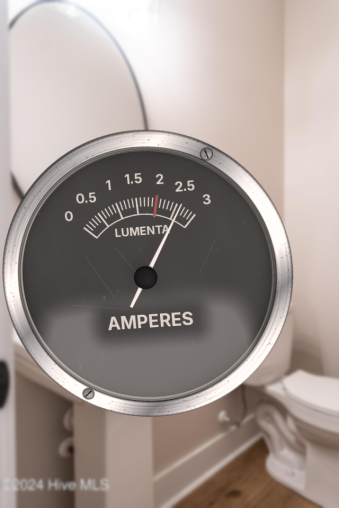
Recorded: **2.6** A
